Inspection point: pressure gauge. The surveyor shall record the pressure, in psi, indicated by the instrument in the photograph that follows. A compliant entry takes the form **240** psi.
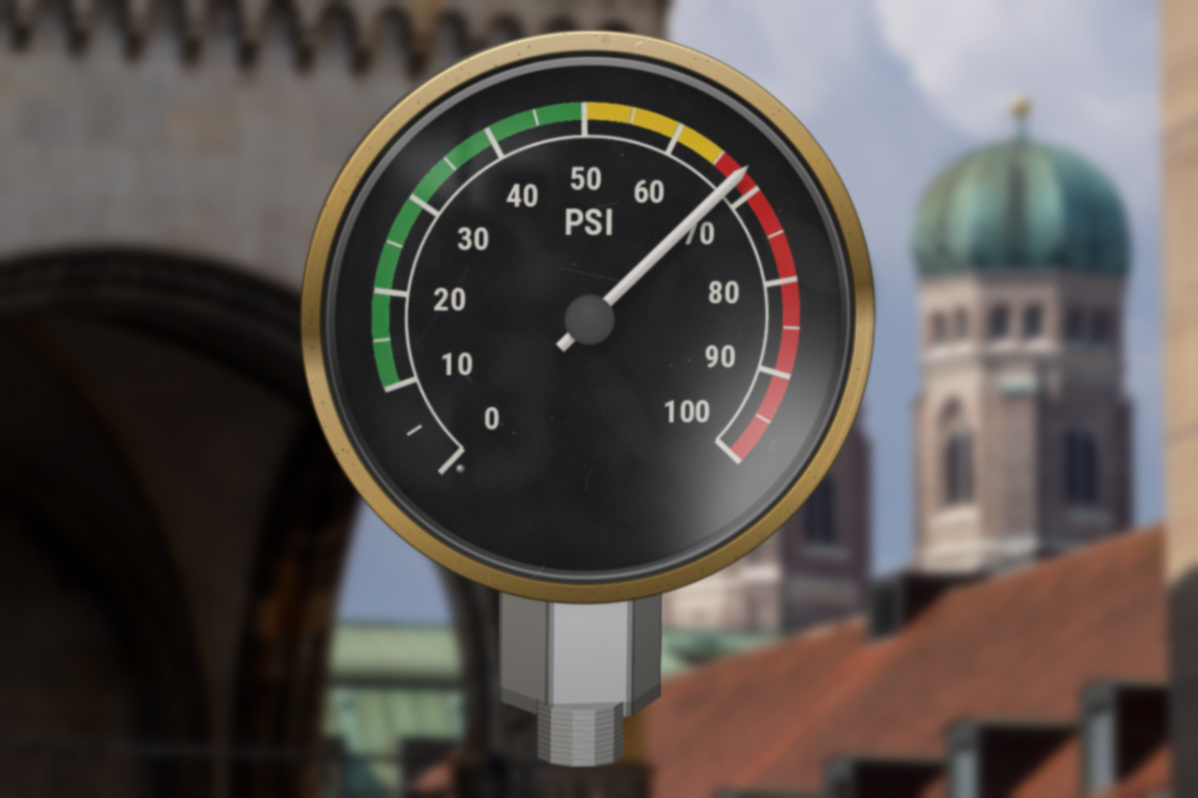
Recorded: **67.5** psi
